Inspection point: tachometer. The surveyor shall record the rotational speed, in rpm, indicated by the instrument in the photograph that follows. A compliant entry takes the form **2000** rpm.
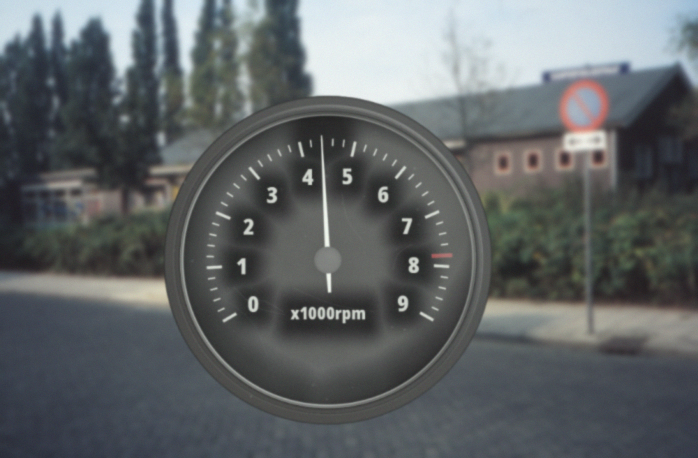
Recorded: **4400** rpm
